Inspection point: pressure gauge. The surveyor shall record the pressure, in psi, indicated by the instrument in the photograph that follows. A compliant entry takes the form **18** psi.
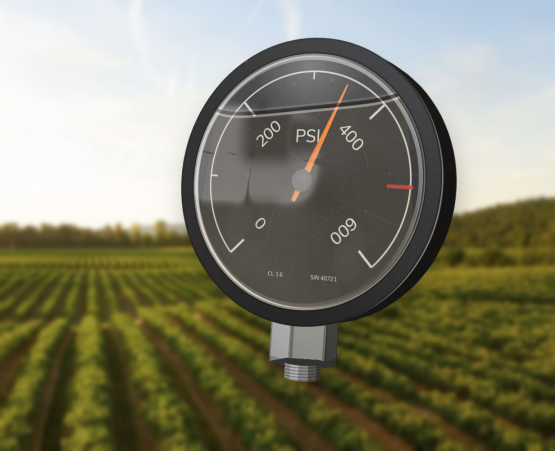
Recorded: **350** psi
